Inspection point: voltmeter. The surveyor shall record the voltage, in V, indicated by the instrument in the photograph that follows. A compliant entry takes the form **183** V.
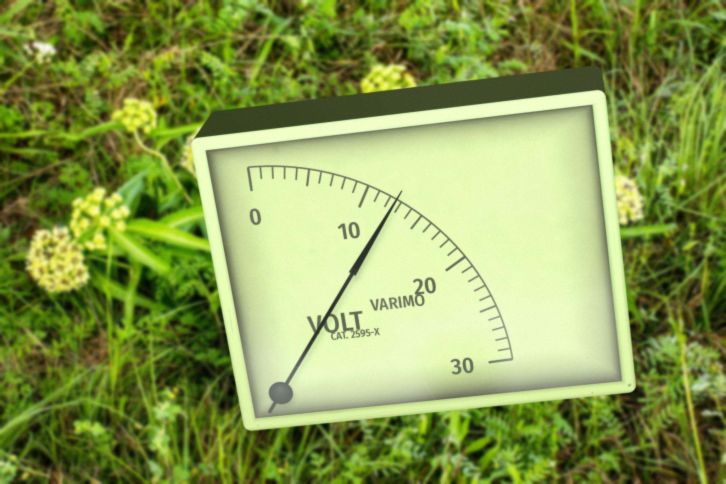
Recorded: **12.5** V
